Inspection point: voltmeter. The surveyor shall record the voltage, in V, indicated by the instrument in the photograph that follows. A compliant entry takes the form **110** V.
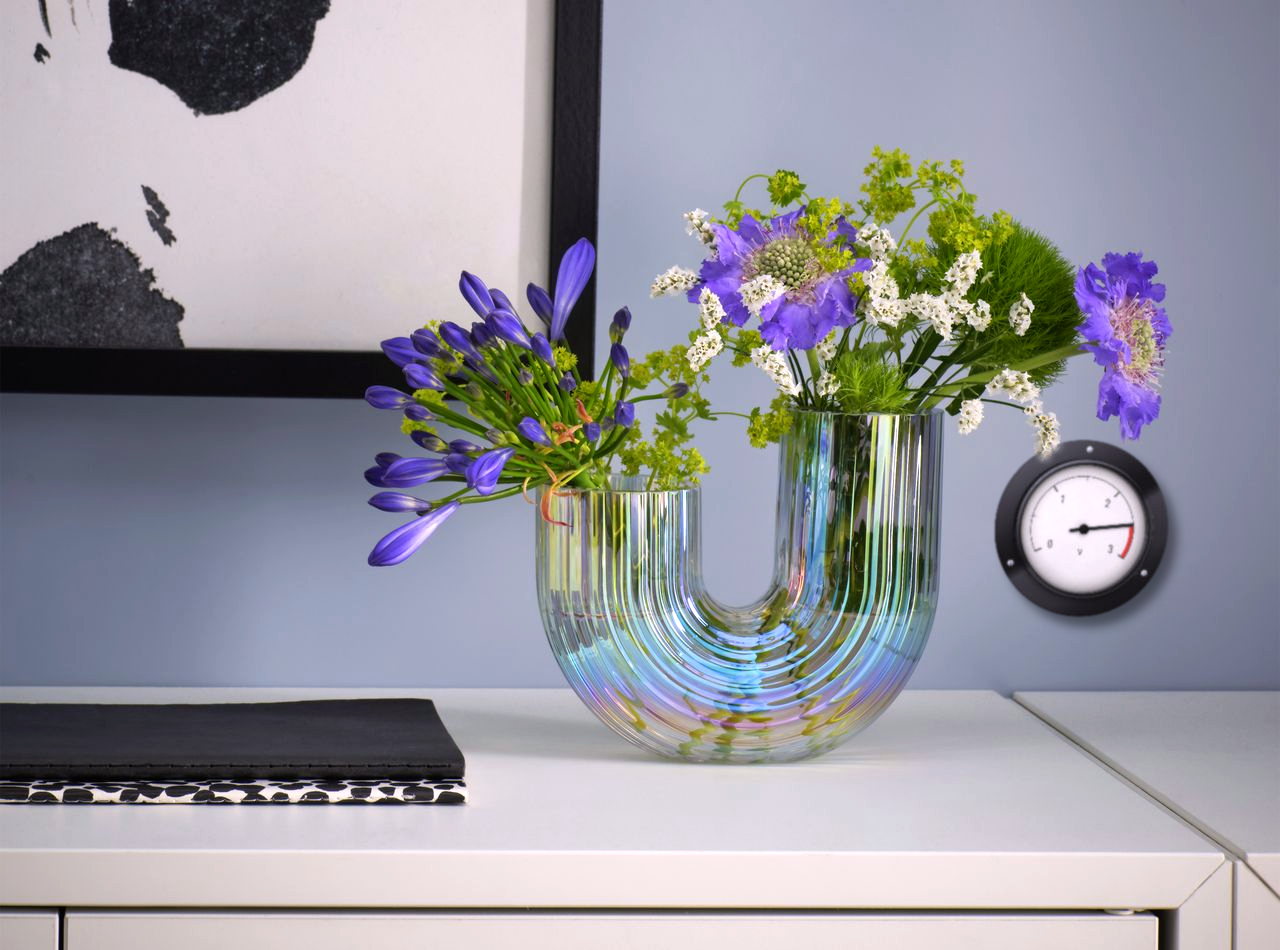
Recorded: **2.5** V
